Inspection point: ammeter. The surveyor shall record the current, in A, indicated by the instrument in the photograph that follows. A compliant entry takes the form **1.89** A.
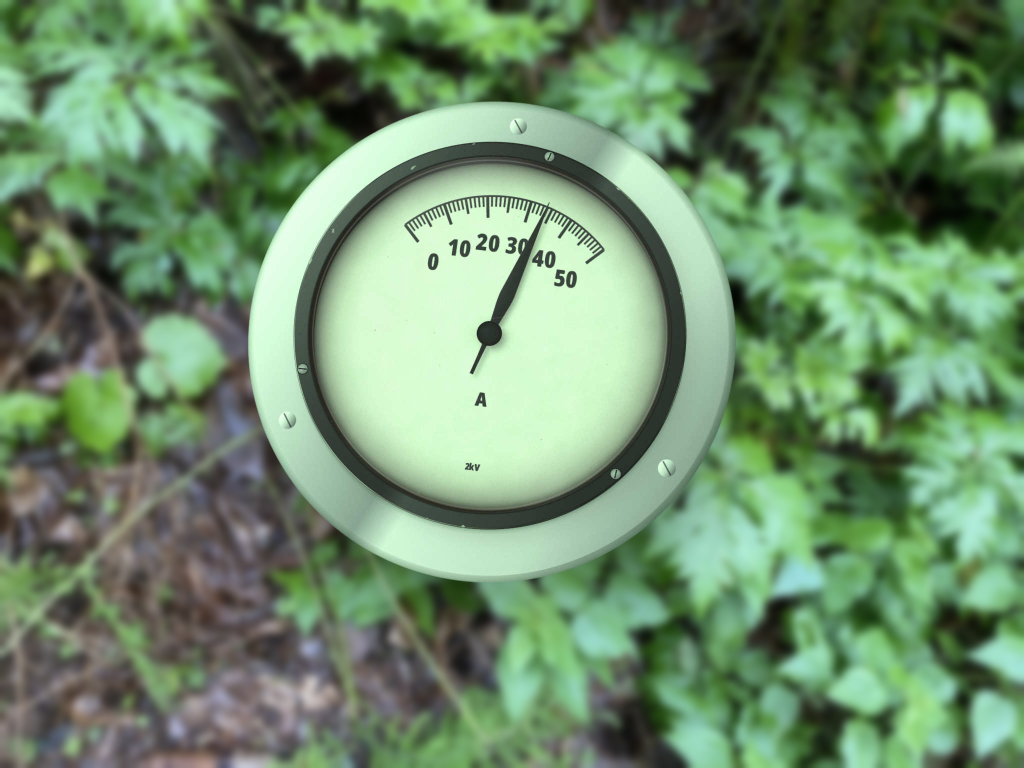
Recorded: **34** A
